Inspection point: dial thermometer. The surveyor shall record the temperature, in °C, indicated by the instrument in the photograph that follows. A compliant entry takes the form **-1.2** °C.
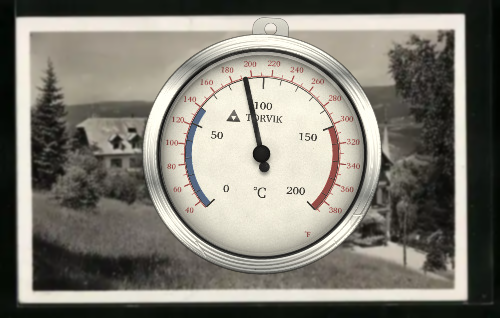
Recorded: **90** °C
